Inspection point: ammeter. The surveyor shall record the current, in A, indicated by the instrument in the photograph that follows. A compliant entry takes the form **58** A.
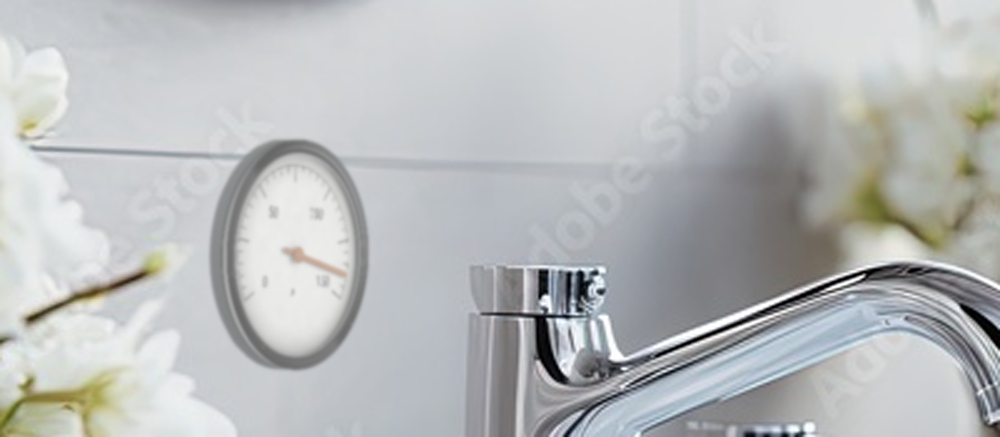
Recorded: **140** A
